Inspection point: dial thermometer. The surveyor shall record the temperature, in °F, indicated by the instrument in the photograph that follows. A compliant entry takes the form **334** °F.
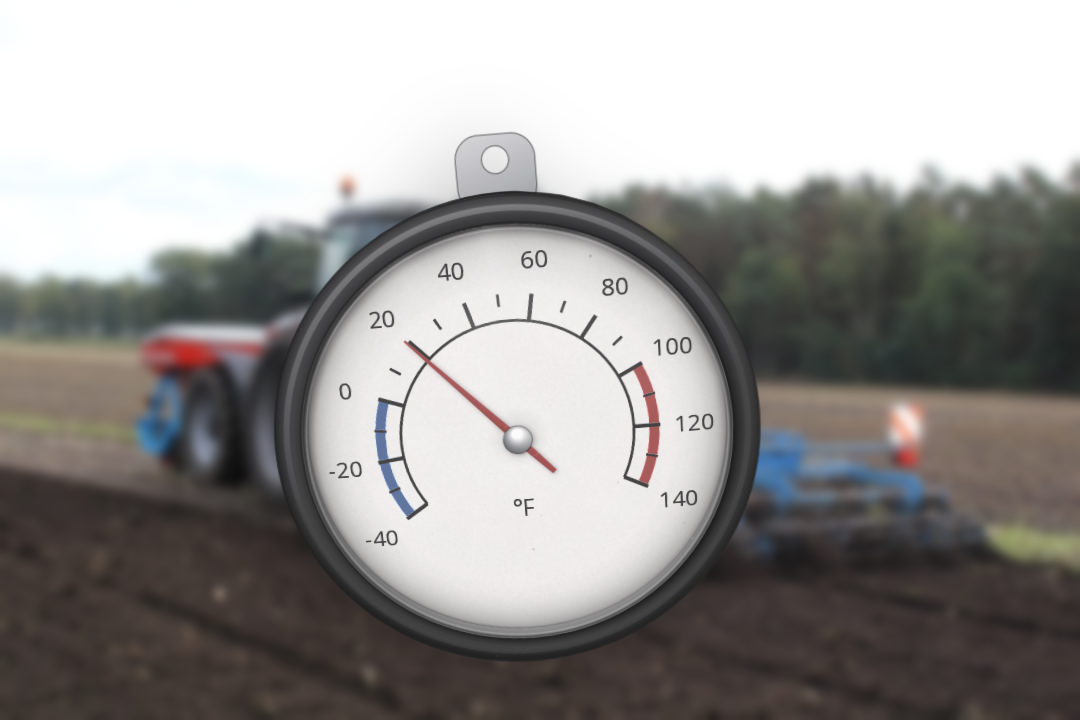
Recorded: **20** °F
